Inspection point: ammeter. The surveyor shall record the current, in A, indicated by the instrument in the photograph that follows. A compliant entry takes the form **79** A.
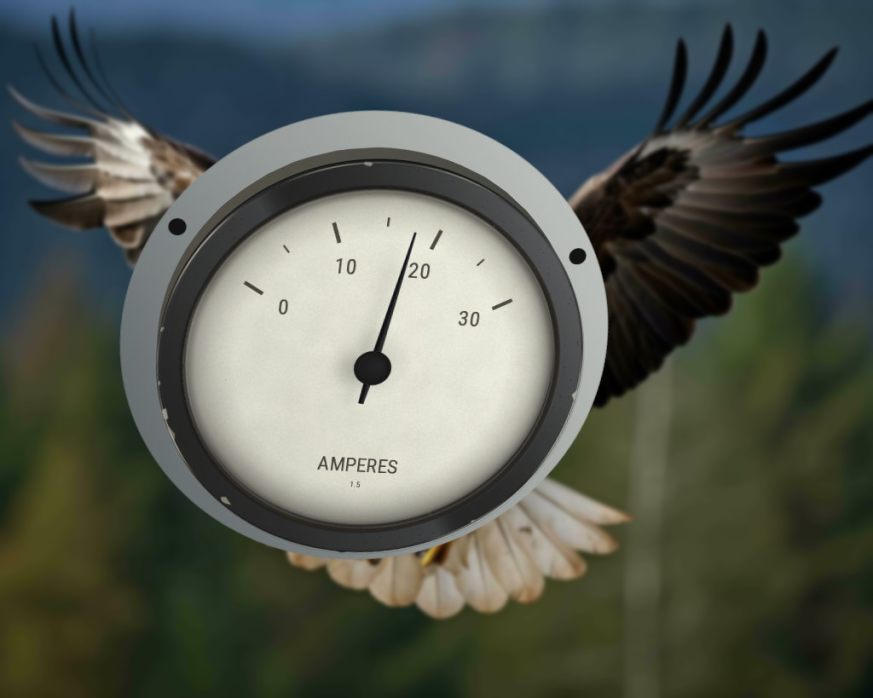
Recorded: **17.5** A
